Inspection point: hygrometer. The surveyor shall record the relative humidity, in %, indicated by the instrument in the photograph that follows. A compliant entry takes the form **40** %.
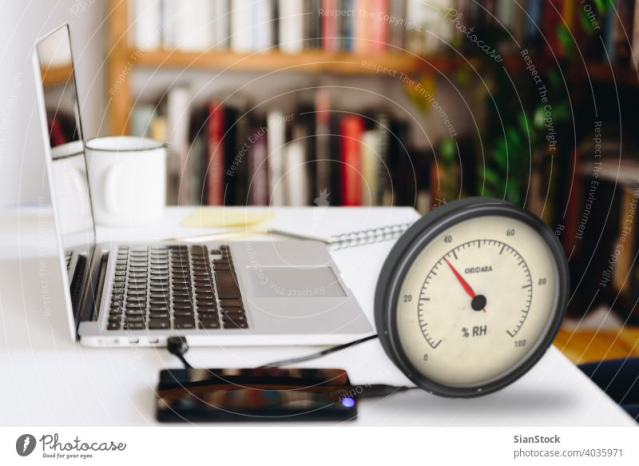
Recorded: **36** %
